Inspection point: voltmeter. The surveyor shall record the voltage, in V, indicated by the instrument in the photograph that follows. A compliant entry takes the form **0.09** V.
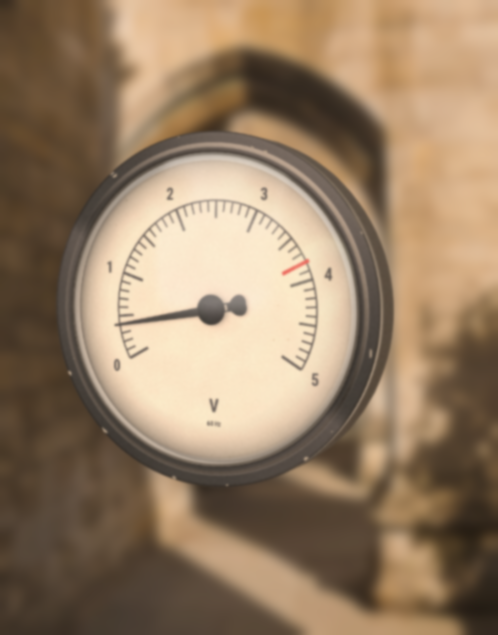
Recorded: **0.4** V
